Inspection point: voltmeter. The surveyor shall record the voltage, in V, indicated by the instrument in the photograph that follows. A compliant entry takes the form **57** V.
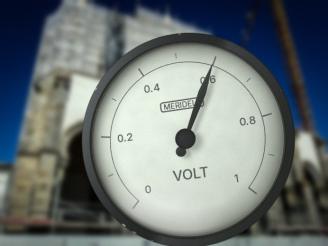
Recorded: **0.6** V
